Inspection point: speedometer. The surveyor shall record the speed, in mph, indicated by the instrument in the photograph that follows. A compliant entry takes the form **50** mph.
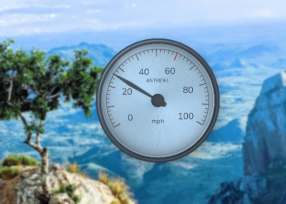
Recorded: **26** mph
